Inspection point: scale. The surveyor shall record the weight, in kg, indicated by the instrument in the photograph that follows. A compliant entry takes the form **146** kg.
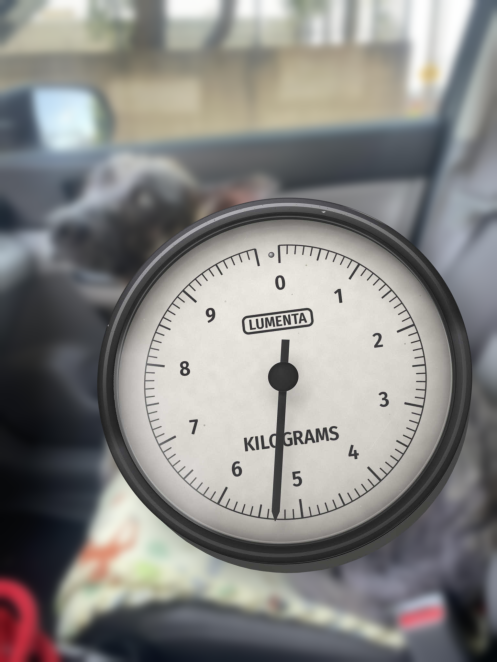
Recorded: **5.3** kg
